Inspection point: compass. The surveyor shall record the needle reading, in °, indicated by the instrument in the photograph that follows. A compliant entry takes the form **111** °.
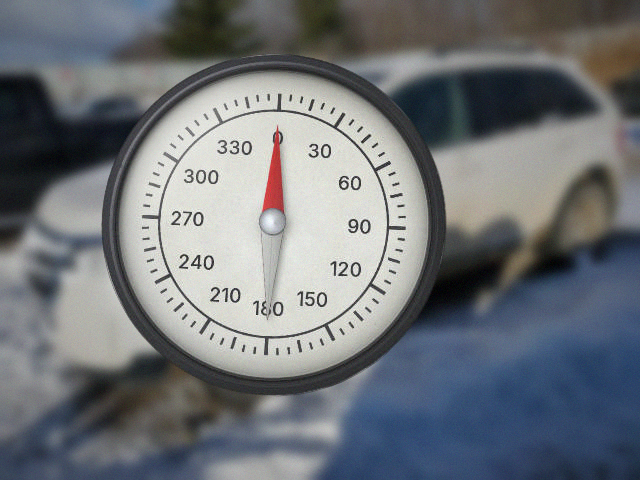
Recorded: **0** °
